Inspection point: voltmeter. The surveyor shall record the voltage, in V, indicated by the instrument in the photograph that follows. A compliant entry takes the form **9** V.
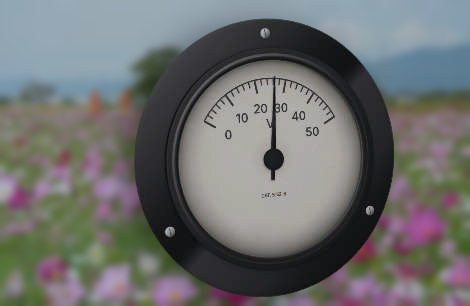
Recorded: **26** V
